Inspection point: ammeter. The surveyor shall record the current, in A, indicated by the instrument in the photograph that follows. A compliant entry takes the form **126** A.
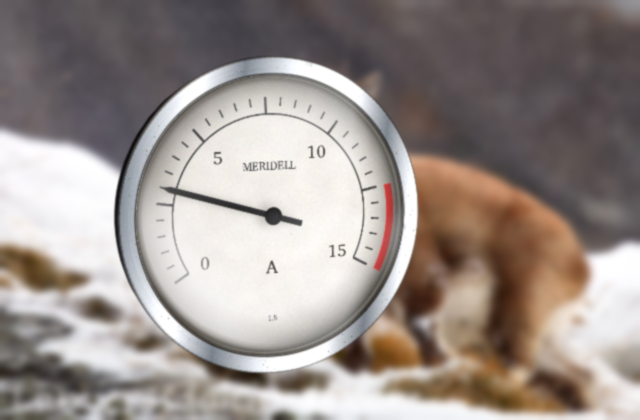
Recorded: **3** A
